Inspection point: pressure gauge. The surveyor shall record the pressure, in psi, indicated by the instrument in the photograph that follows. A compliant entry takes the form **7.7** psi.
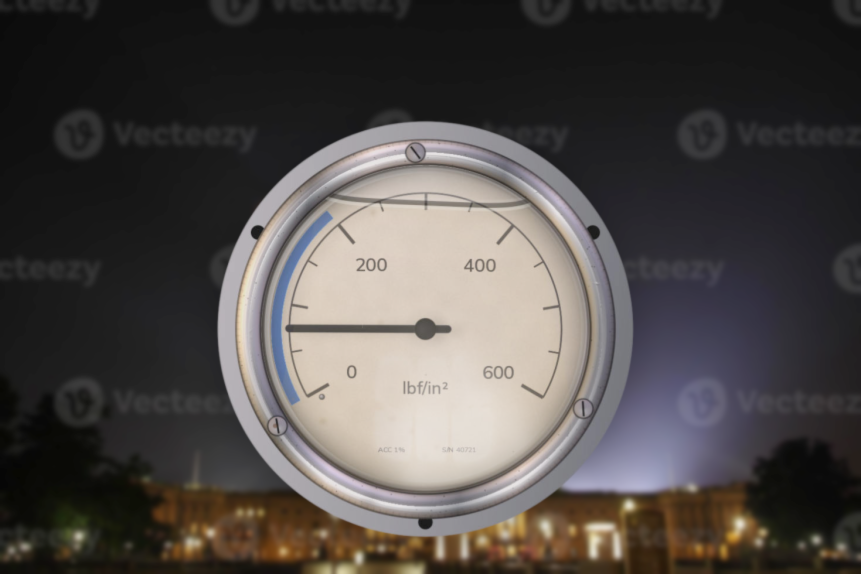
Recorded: **75** psi
